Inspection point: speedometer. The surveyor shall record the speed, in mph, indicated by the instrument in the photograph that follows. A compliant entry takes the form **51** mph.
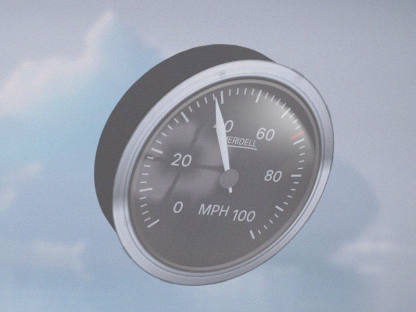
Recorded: **38** mph
